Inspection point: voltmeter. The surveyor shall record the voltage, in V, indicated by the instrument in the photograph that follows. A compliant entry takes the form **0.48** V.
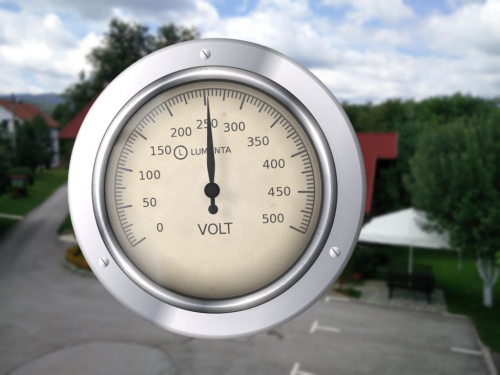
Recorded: **255** V
